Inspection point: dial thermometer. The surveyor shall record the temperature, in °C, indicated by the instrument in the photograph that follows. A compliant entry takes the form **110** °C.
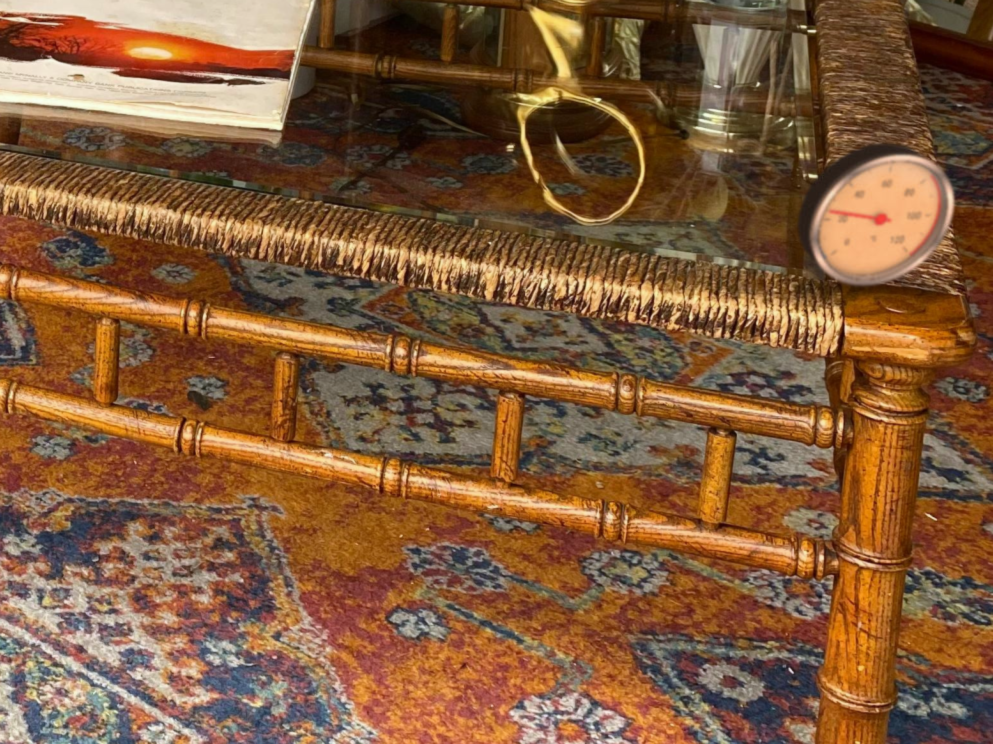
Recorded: **25** °C
